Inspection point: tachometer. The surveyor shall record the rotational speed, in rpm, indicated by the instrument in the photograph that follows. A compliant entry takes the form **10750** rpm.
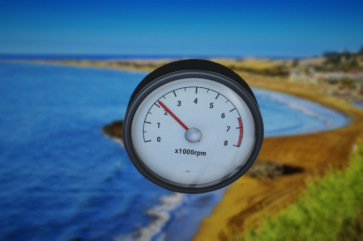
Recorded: **2250** rpm
